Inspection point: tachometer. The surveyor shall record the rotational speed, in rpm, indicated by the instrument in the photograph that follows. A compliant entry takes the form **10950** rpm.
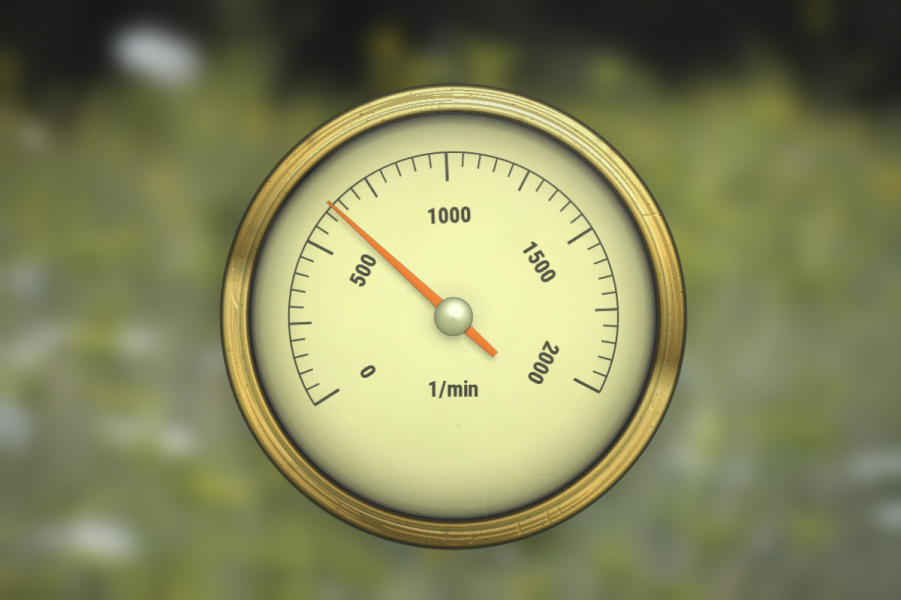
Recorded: **625** rpm
